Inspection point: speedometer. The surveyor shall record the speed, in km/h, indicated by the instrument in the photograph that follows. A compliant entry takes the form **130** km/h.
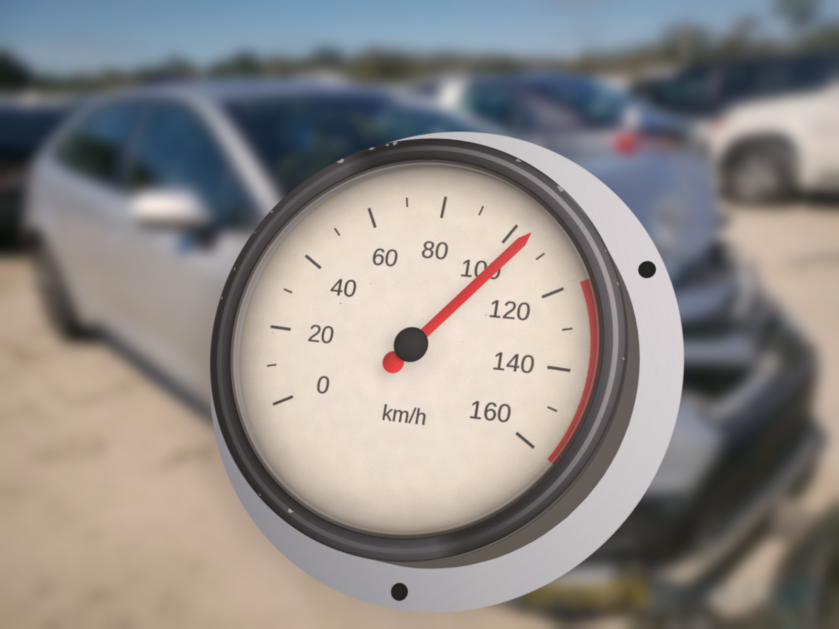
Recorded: **105** km/h
